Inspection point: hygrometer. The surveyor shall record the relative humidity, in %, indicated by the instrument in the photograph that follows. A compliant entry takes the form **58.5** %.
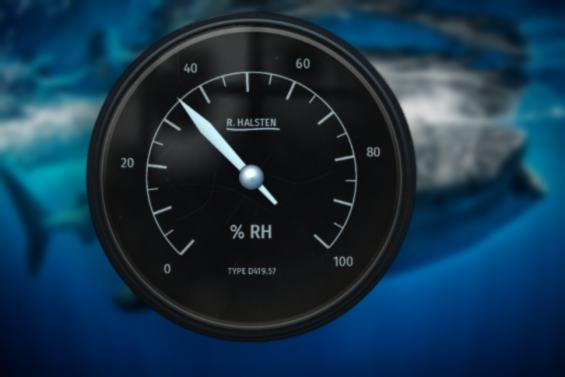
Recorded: **35** %
